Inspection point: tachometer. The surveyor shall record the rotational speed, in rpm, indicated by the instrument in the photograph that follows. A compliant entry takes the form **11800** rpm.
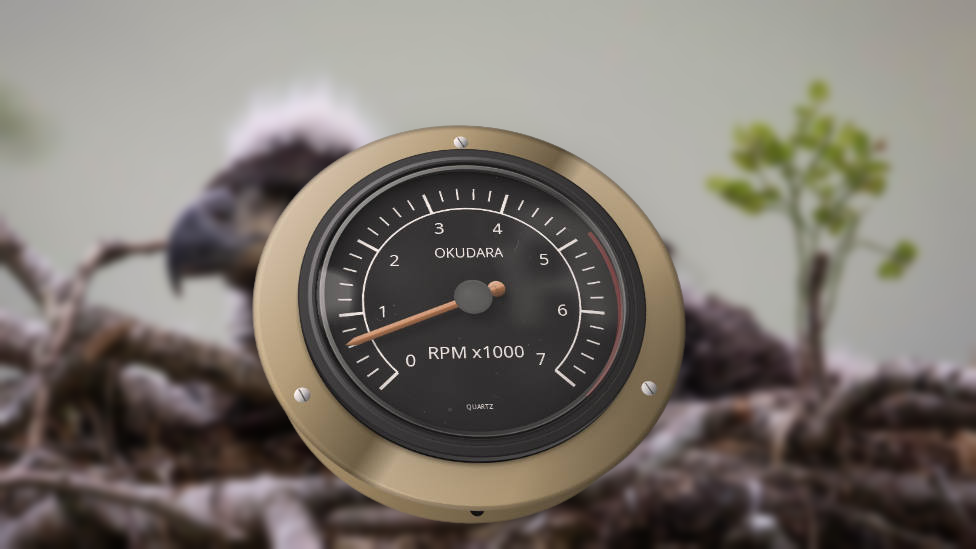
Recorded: **600** rpm
